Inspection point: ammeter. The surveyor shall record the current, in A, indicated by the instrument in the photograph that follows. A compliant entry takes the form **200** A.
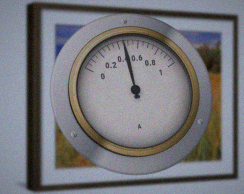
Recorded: **0.45** A
